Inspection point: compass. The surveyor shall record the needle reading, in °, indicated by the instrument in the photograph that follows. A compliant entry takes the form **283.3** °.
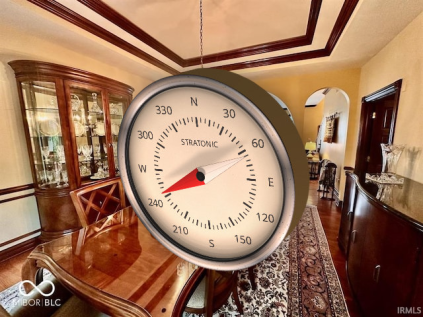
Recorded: **245** °
